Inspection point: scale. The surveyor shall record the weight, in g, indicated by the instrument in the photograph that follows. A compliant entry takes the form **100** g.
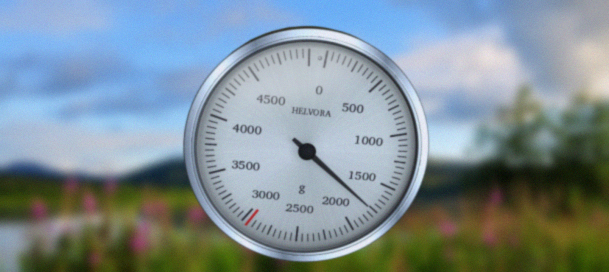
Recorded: **1750** g
